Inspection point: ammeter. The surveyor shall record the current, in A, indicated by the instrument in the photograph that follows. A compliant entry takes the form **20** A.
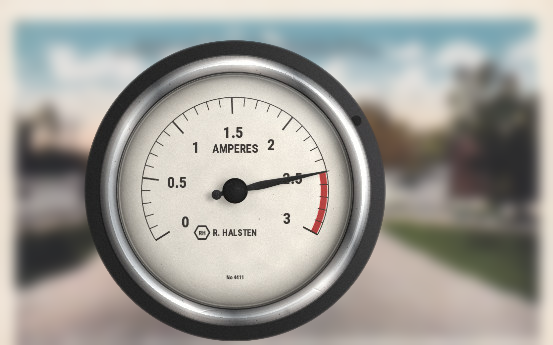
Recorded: **2.5** A
